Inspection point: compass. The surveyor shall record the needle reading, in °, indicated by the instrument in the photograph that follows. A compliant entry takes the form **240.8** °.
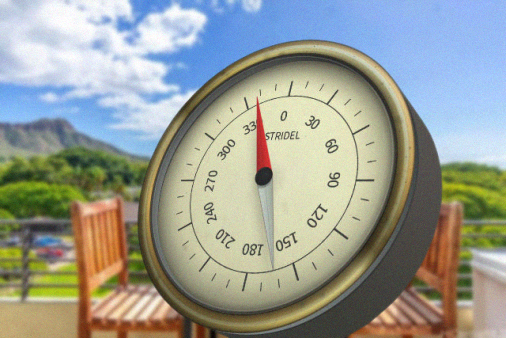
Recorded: **340** °
